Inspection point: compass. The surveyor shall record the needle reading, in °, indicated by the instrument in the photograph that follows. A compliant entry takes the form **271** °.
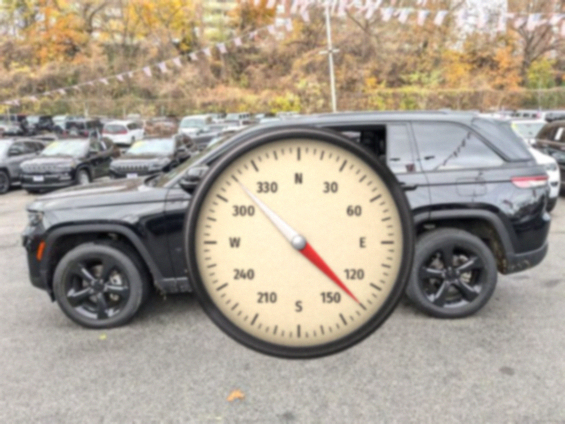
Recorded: **135** °
